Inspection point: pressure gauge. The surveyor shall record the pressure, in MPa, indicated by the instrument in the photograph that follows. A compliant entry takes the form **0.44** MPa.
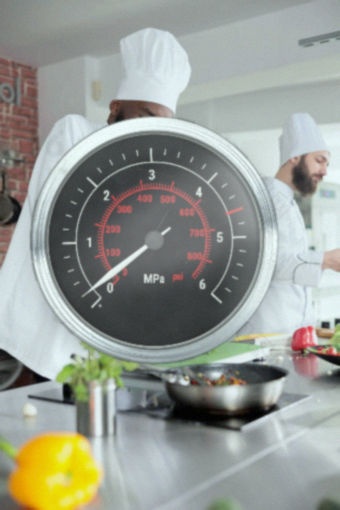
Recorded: **0.2** MPa
